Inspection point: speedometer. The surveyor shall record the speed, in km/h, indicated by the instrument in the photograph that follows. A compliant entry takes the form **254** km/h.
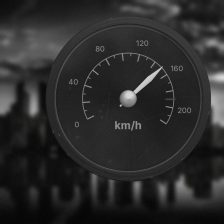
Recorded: **150** km/h
